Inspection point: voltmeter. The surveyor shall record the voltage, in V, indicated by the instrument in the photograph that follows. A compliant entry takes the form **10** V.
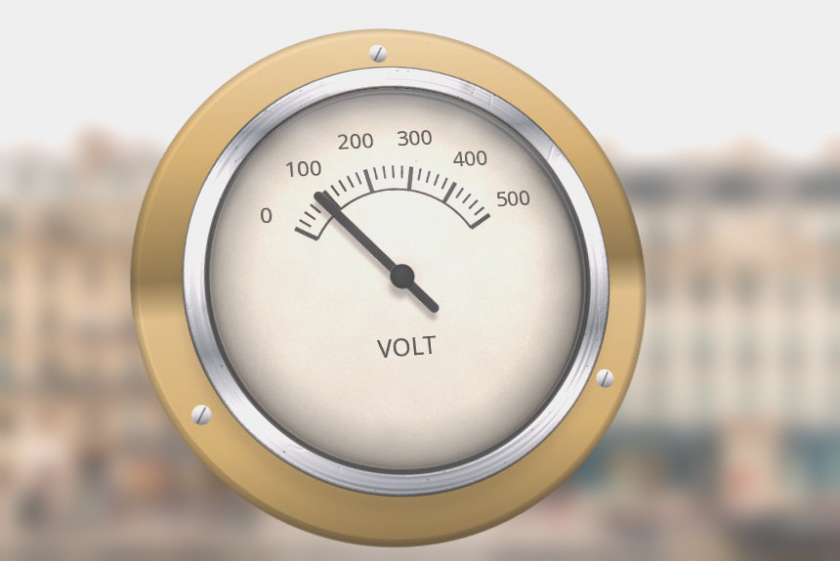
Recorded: **80** V
